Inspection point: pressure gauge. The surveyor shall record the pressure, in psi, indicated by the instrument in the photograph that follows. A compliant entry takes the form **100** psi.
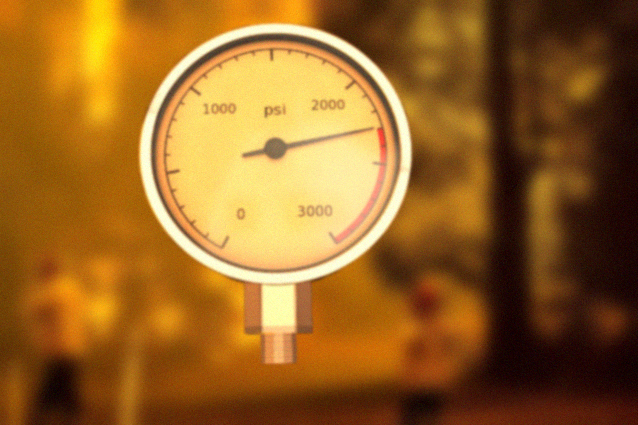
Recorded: **2300** psi
